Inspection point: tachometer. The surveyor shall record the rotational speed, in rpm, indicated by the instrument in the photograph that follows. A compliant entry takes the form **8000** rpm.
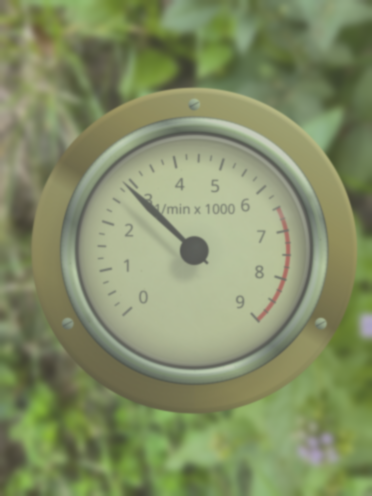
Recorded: **2875** rpm
